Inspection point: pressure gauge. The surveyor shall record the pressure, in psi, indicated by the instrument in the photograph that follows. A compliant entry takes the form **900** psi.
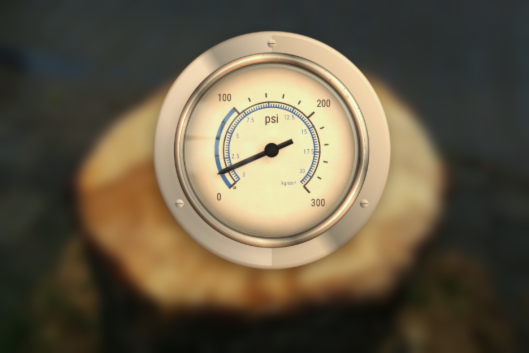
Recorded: **20** psi
